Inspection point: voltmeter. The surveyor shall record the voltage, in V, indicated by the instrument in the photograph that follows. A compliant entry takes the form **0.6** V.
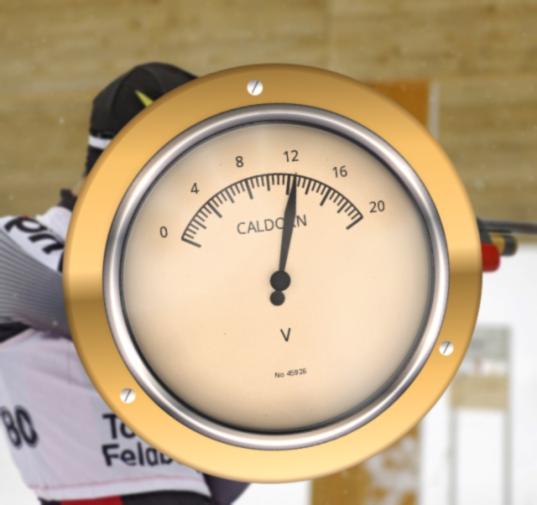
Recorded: **12.5** V
